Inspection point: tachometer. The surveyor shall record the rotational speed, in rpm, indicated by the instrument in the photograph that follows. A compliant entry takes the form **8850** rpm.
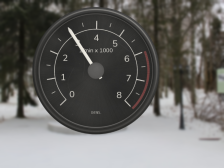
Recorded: **3000** rpm
